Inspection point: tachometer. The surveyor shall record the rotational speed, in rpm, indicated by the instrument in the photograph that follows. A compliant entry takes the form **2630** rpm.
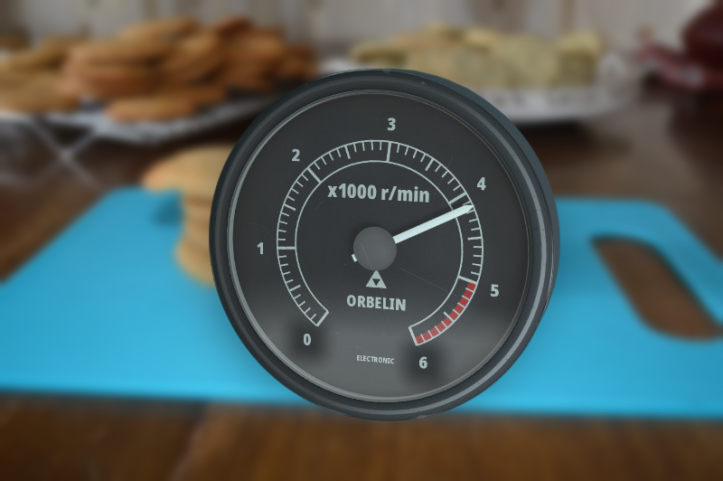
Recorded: **4150** rpm
